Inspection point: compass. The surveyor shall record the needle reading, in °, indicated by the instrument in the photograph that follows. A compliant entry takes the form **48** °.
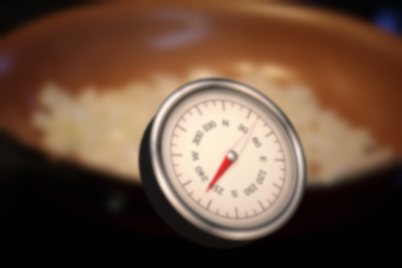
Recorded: **220** °
